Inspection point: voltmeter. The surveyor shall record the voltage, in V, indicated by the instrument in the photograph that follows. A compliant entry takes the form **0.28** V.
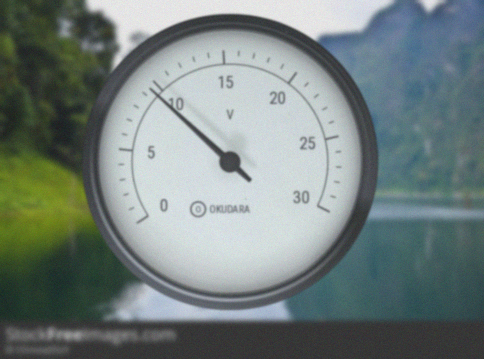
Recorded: **9.5** V
